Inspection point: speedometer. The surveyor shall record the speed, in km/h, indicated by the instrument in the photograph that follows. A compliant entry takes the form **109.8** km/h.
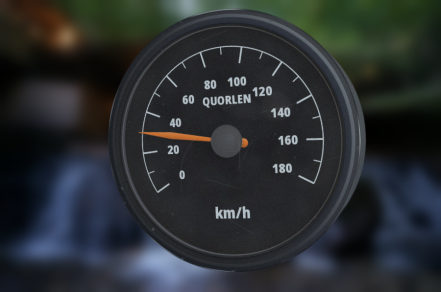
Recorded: **30** km/h
